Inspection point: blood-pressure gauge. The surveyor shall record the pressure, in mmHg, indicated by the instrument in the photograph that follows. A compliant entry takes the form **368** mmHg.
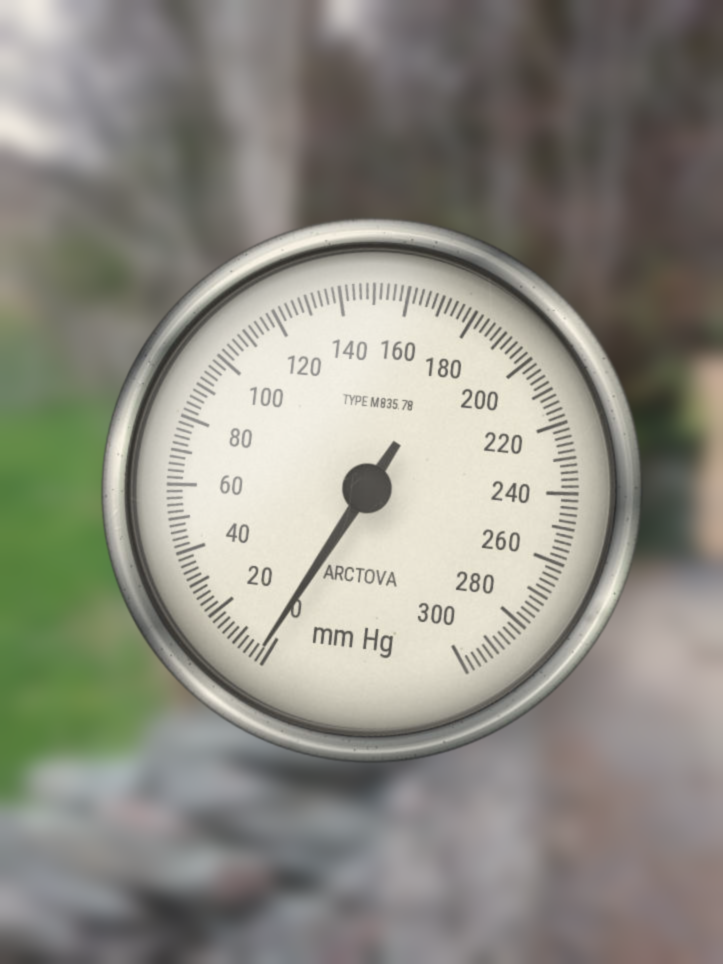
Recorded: **2** mmHg
